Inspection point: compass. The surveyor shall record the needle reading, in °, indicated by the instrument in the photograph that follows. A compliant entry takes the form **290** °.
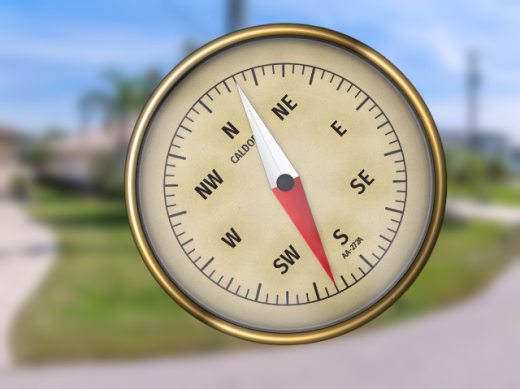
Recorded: **200** °
